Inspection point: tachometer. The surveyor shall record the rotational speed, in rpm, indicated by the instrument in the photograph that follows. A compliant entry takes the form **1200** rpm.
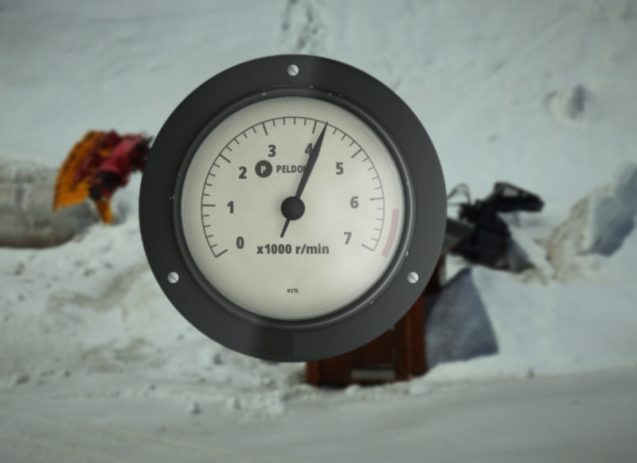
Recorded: **4200** rpm
